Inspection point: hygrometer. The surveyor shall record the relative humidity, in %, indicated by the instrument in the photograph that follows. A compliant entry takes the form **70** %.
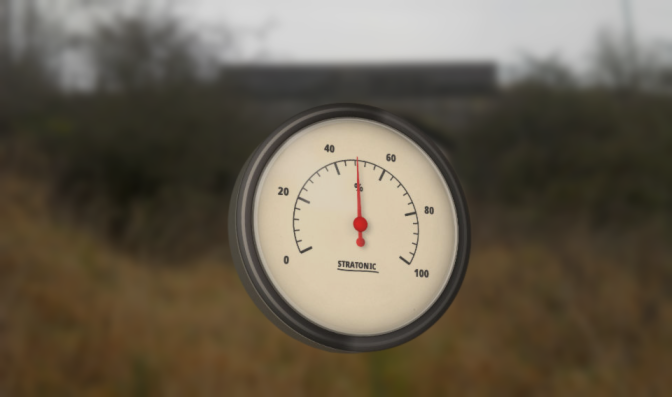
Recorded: **48** %
